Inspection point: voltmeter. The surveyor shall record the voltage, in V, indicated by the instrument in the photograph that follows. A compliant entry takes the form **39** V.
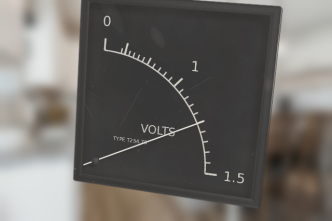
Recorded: **1.25** V
